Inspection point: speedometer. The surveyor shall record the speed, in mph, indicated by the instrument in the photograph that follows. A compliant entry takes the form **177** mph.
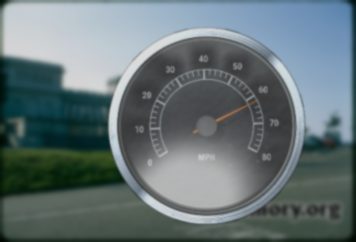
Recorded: **62** mph
